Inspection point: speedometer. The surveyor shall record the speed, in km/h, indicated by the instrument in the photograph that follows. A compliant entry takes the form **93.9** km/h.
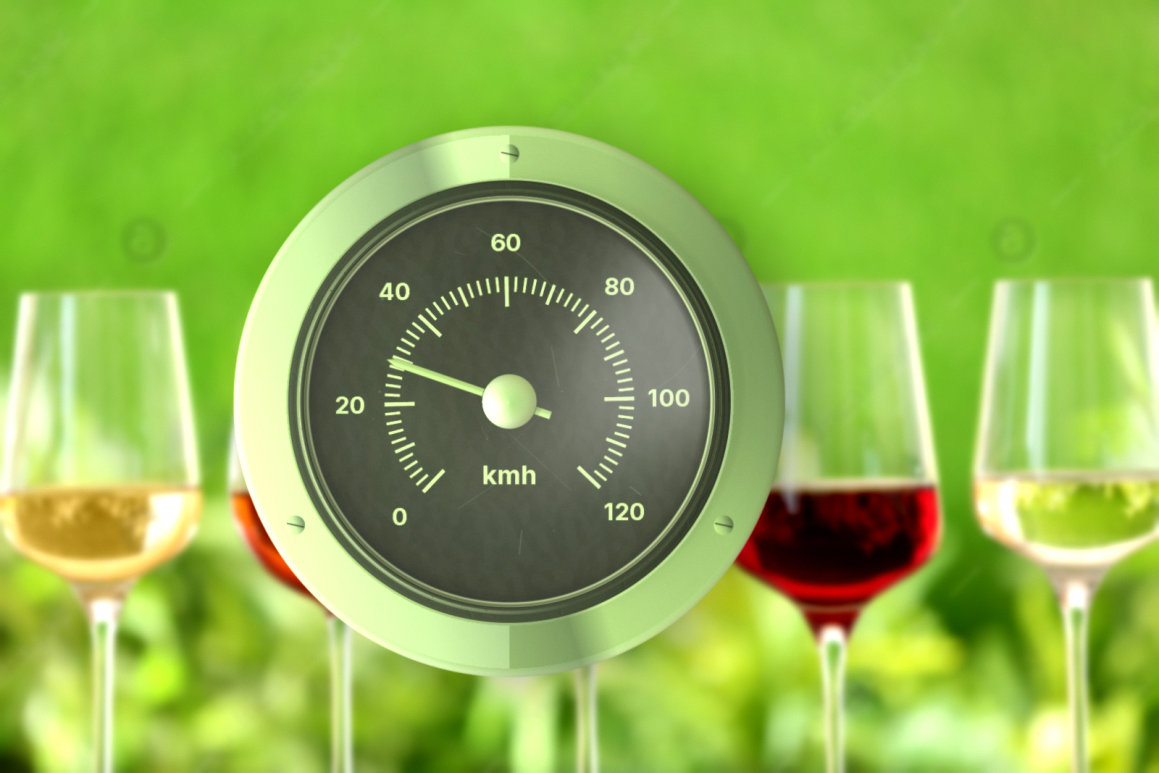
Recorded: **29** km/h
